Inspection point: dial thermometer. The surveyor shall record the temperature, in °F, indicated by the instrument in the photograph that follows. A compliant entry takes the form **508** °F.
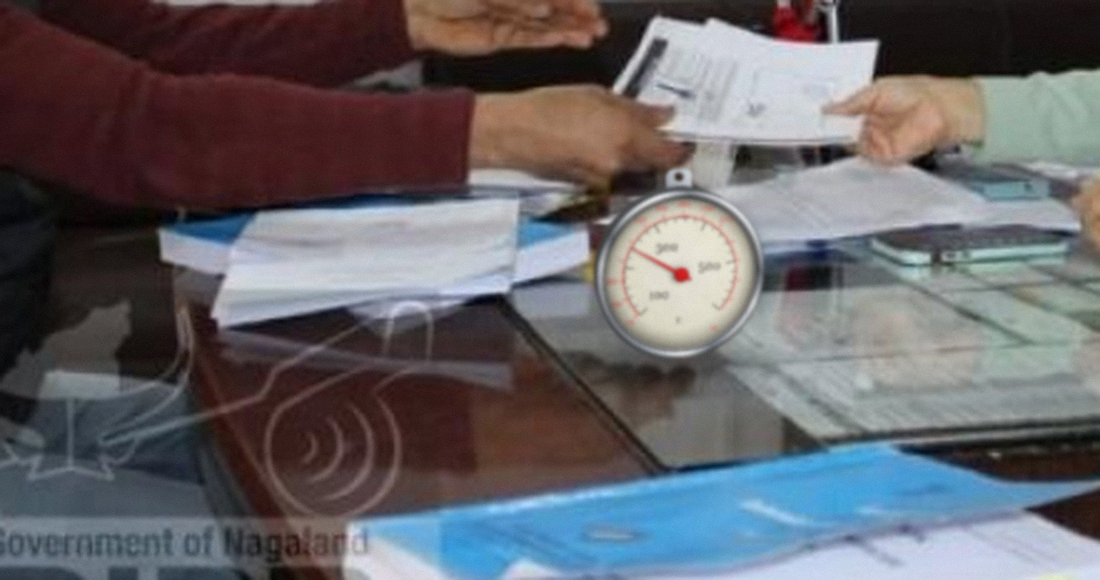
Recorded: **240** °F
